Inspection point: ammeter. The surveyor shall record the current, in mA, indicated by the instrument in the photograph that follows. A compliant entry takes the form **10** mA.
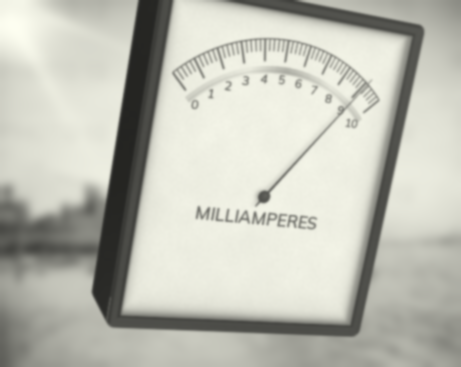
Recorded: **9** mA
